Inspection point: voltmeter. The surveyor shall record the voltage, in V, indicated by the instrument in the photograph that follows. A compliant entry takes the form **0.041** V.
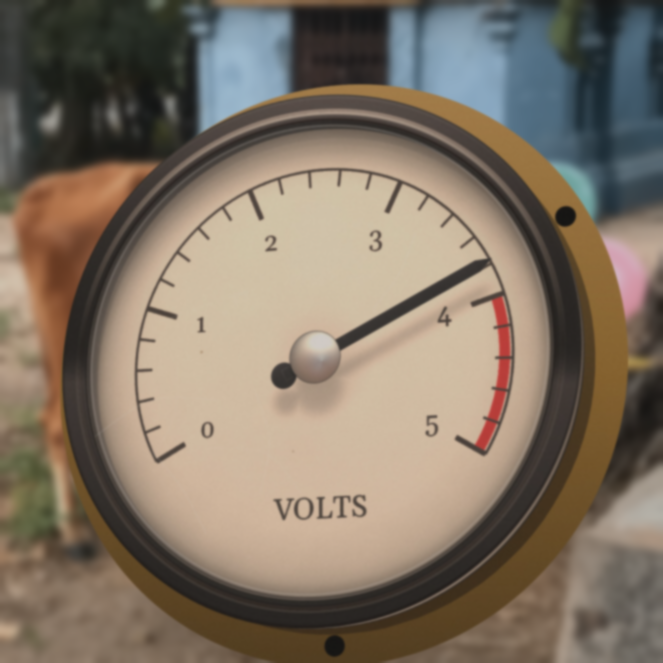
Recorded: **3.8** V
